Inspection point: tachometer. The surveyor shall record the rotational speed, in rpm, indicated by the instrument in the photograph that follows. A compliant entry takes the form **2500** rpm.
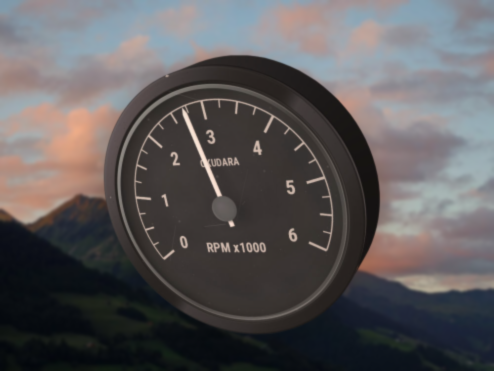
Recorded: **2750** rpm
